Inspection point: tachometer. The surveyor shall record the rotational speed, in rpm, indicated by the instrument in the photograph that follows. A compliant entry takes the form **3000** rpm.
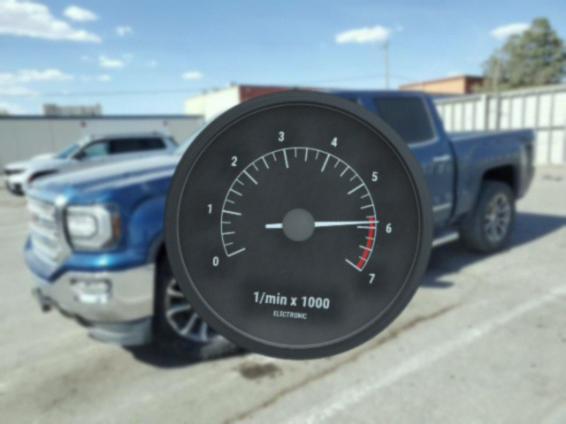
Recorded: **5875** rpm
